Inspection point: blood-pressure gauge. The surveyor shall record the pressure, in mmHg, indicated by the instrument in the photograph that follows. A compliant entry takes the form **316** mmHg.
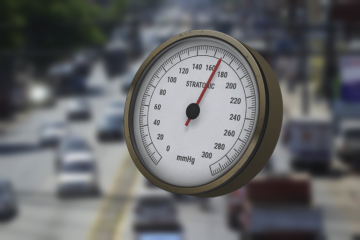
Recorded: **170** mmHg
